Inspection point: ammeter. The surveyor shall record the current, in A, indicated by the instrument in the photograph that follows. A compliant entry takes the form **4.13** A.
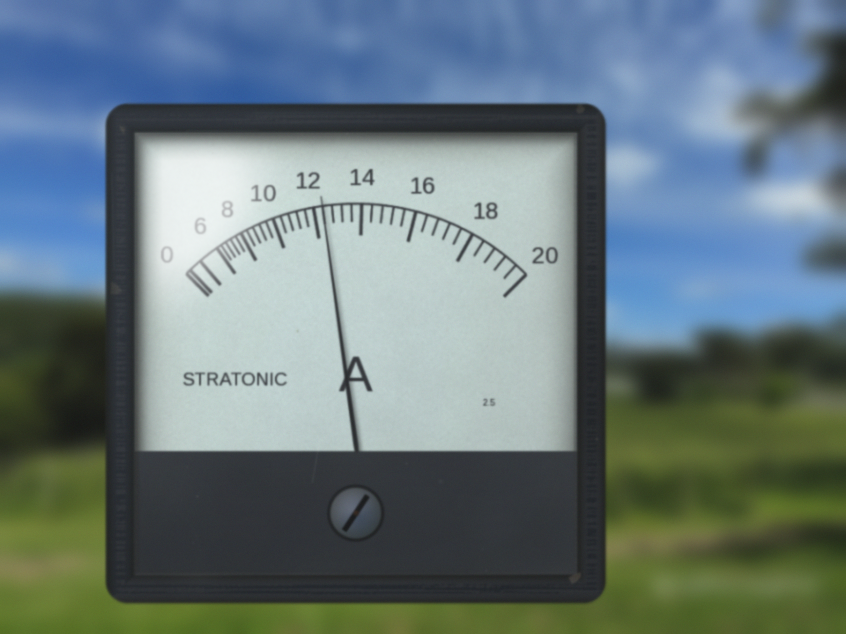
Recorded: **12.4** A
